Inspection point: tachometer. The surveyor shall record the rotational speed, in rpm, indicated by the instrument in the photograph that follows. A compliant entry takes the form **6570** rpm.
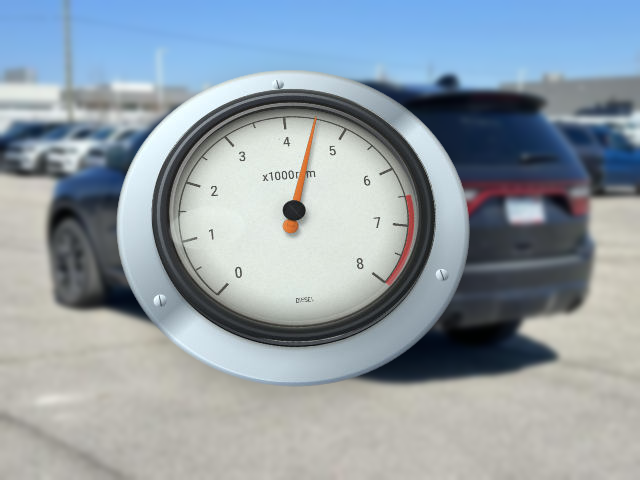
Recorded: **4500** rpm
